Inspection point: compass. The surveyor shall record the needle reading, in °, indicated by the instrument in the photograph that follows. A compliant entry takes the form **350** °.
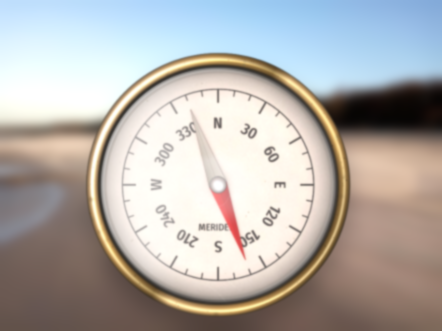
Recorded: **160** °
